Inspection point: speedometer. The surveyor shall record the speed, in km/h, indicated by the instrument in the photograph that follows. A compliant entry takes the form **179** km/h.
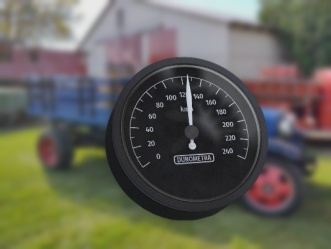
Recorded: **125** km/h
